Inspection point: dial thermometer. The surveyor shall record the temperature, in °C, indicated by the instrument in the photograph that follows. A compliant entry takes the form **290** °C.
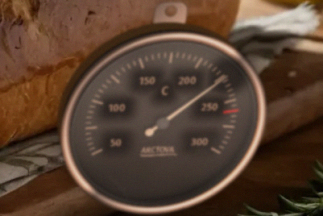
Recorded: **225** °C
